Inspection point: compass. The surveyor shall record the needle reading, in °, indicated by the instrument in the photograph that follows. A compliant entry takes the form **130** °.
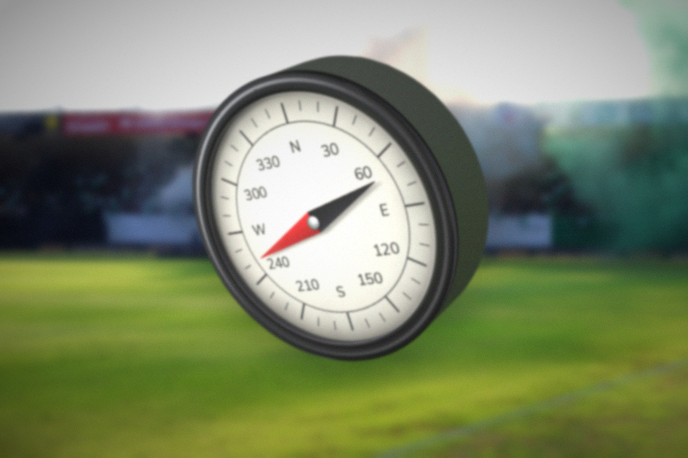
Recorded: **250** °
